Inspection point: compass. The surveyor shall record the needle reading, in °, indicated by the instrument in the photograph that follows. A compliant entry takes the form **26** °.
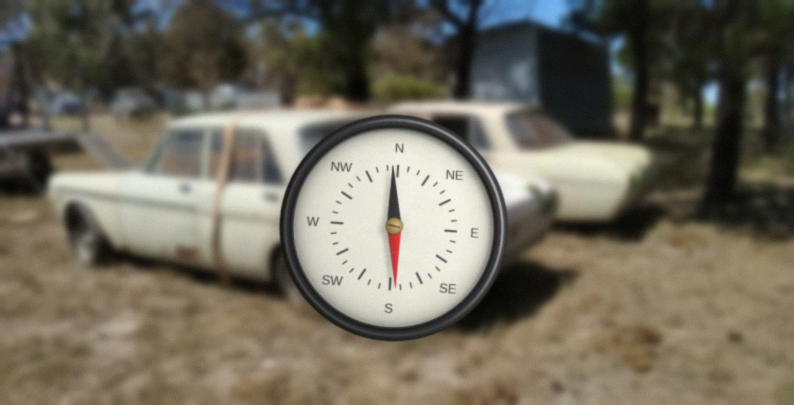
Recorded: **175** °
